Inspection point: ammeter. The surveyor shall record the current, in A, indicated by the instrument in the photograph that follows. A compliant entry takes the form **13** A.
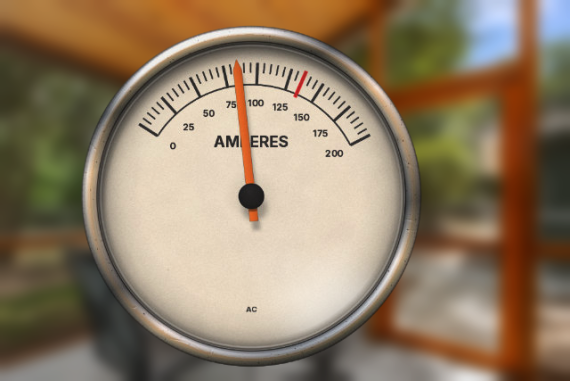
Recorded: **85** A
